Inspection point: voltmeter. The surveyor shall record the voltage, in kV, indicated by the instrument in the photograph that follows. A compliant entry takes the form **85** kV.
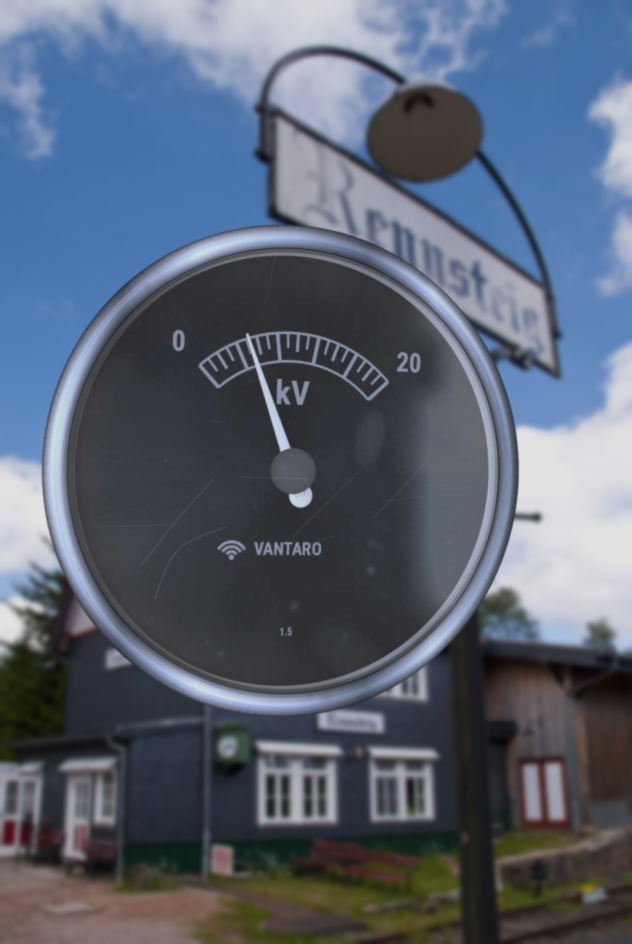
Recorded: **5** kV
